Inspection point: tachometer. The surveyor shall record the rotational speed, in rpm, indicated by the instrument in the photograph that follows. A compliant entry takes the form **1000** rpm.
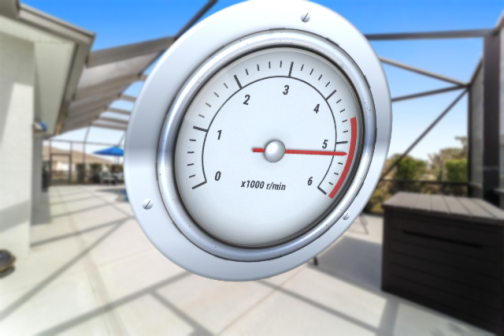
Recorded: **5200** rpm
